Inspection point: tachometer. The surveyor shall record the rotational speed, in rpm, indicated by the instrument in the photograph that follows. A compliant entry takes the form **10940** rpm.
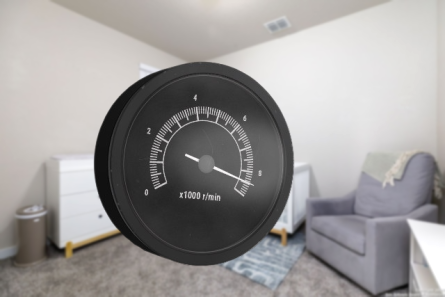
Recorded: **8500** rpm
